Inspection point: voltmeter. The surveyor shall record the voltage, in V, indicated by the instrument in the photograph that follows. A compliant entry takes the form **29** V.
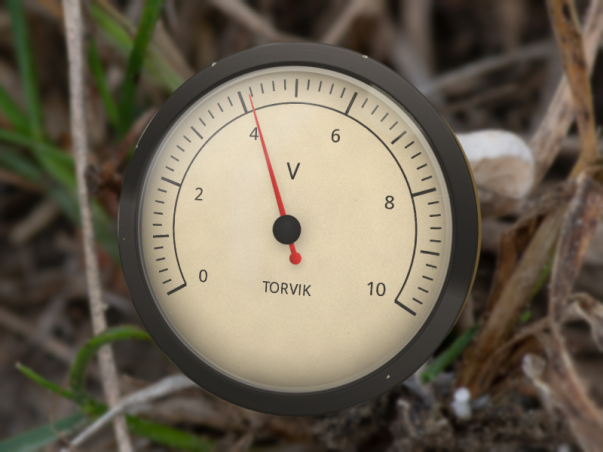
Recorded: **4.2** V
